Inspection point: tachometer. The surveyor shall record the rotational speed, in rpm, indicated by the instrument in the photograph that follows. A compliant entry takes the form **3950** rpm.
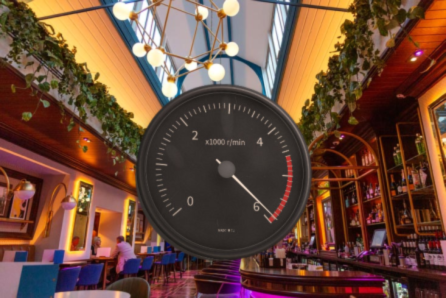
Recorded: **5900** rpm
